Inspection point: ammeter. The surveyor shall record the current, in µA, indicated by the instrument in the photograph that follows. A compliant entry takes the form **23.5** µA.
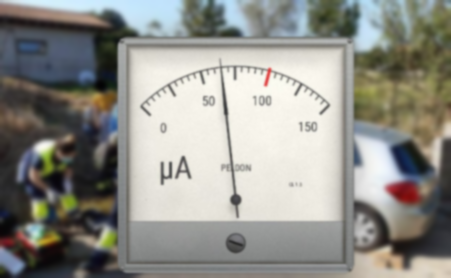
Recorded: **65** µA
